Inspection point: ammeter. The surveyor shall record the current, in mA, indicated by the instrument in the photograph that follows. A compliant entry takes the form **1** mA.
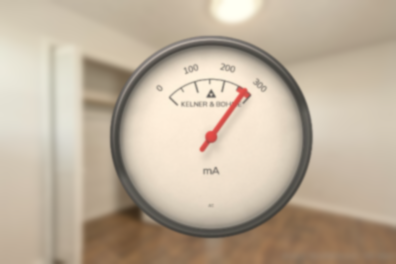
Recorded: **275** mA
